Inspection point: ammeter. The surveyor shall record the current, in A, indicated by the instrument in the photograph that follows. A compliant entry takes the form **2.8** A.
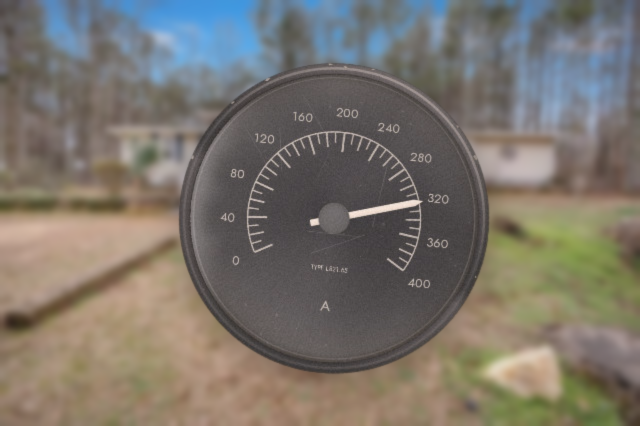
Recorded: **320** A
